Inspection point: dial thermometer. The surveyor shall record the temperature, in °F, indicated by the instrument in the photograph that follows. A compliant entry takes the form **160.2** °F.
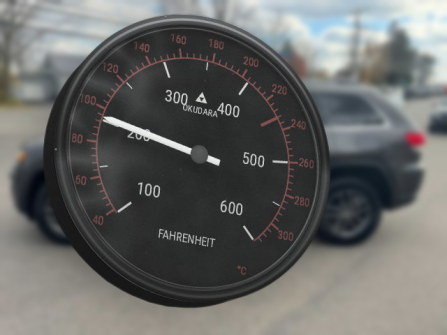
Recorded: **200** °F
